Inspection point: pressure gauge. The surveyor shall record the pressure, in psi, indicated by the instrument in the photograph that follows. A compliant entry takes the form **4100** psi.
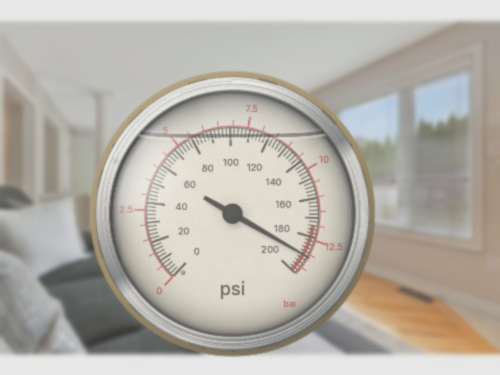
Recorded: **190** psi
